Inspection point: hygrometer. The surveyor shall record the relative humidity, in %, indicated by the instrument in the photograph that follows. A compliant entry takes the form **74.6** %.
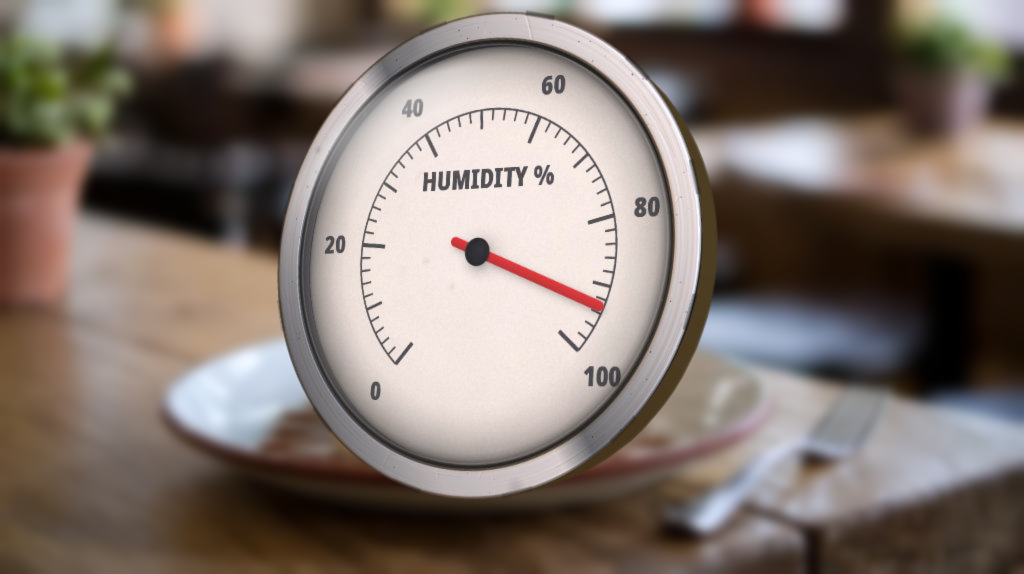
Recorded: **93** %
